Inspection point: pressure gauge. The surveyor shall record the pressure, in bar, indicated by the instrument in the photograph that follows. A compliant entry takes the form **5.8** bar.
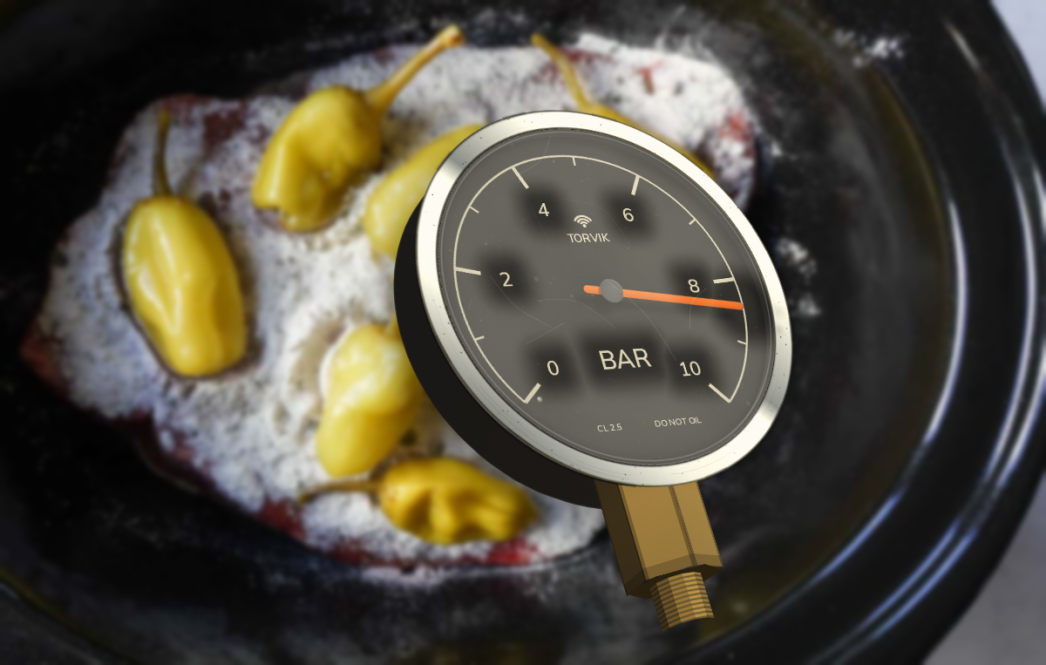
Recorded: **8.5** bar
